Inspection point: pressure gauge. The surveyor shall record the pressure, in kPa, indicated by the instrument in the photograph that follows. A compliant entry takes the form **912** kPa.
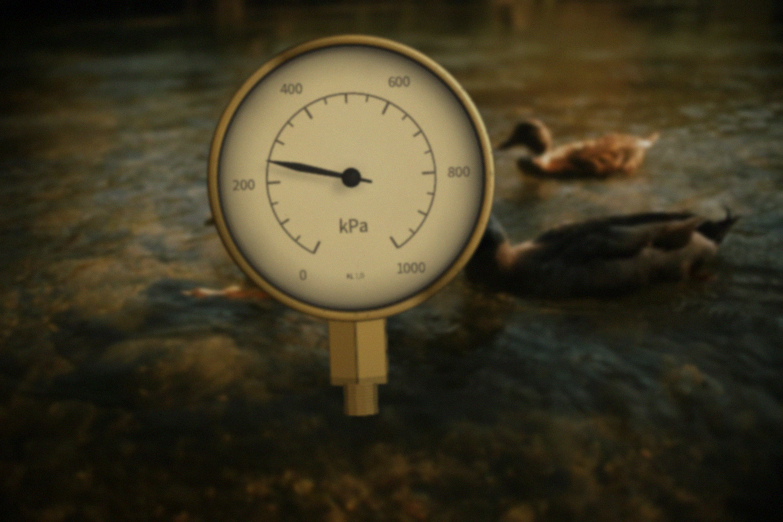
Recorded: **250** kPa
